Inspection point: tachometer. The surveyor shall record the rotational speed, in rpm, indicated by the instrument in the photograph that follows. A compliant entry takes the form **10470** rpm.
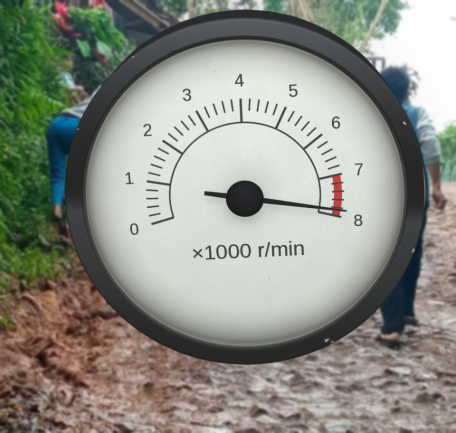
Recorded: **7800** rpm
